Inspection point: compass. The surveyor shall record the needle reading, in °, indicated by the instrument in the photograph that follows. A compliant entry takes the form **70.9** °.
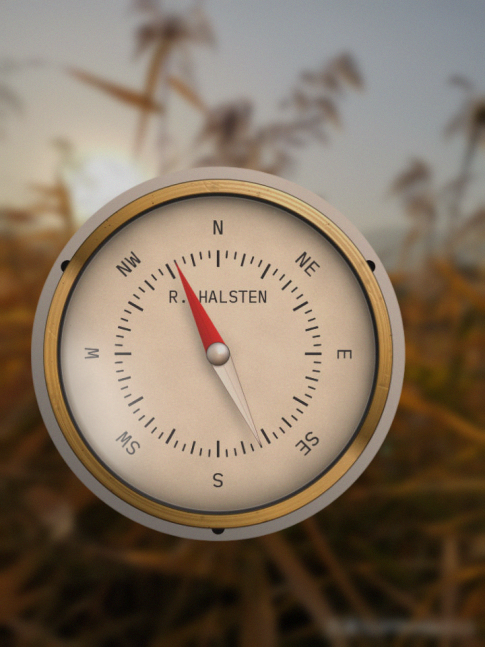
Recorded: **335** °
